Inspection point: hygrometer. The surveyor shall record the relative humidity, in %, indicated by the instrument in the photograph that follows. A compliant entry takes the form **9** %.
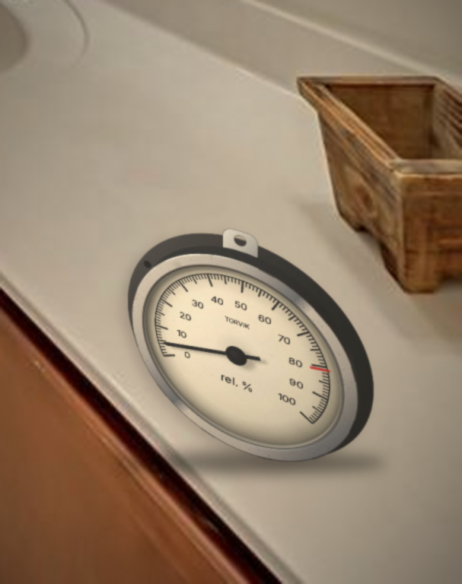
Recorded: **5** %
